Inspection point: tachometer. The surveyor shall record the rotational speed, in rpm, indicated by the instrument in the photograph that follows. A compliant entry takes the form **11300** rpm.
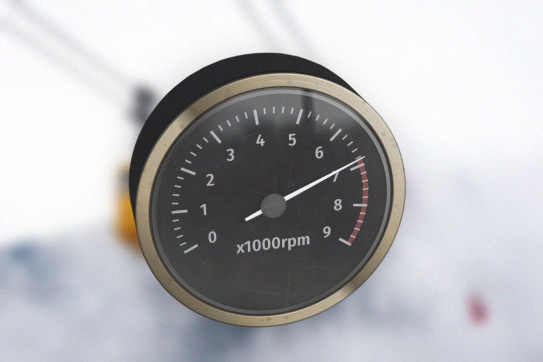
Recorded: **6800** rpm
